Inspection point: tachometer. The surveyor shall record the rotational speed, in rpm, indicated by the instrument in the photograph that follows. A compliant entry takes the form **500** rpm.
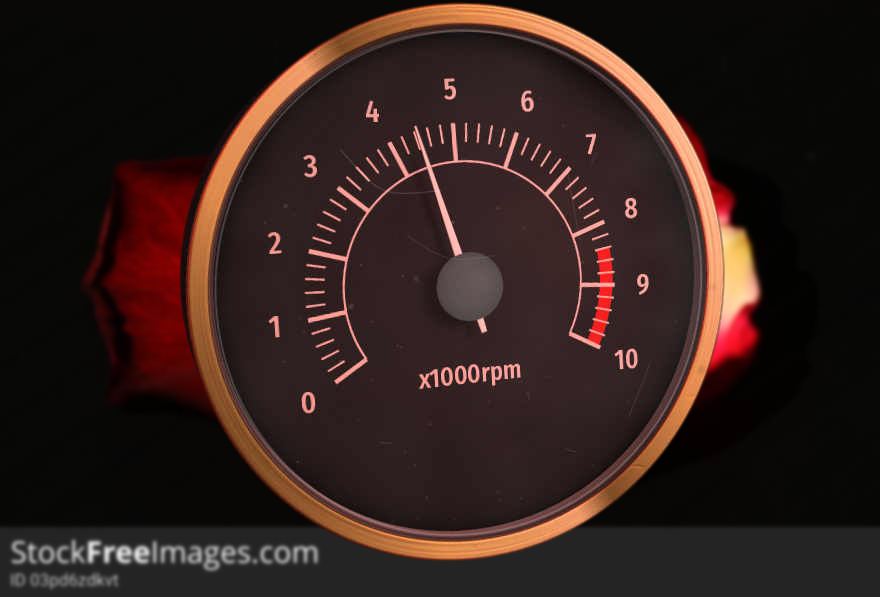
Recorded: **4400** rpm
